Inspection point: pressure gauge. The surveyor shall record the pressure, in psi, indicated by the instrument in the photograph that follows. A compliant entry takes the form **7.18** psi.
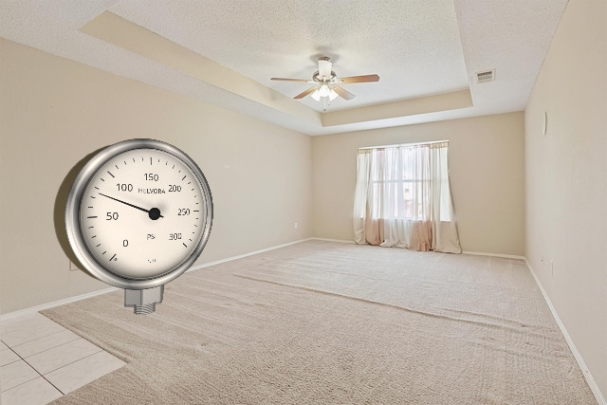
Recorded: **75** psi
